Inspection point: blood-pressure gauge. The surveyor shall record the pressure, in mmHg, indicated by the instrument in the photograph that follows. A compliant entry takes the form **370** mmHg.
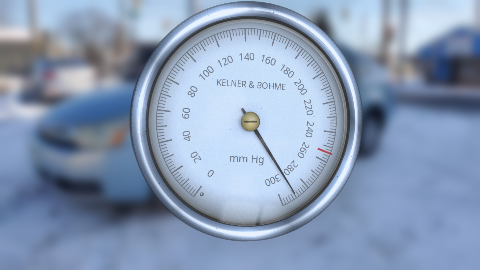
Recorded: **290** mmHg
